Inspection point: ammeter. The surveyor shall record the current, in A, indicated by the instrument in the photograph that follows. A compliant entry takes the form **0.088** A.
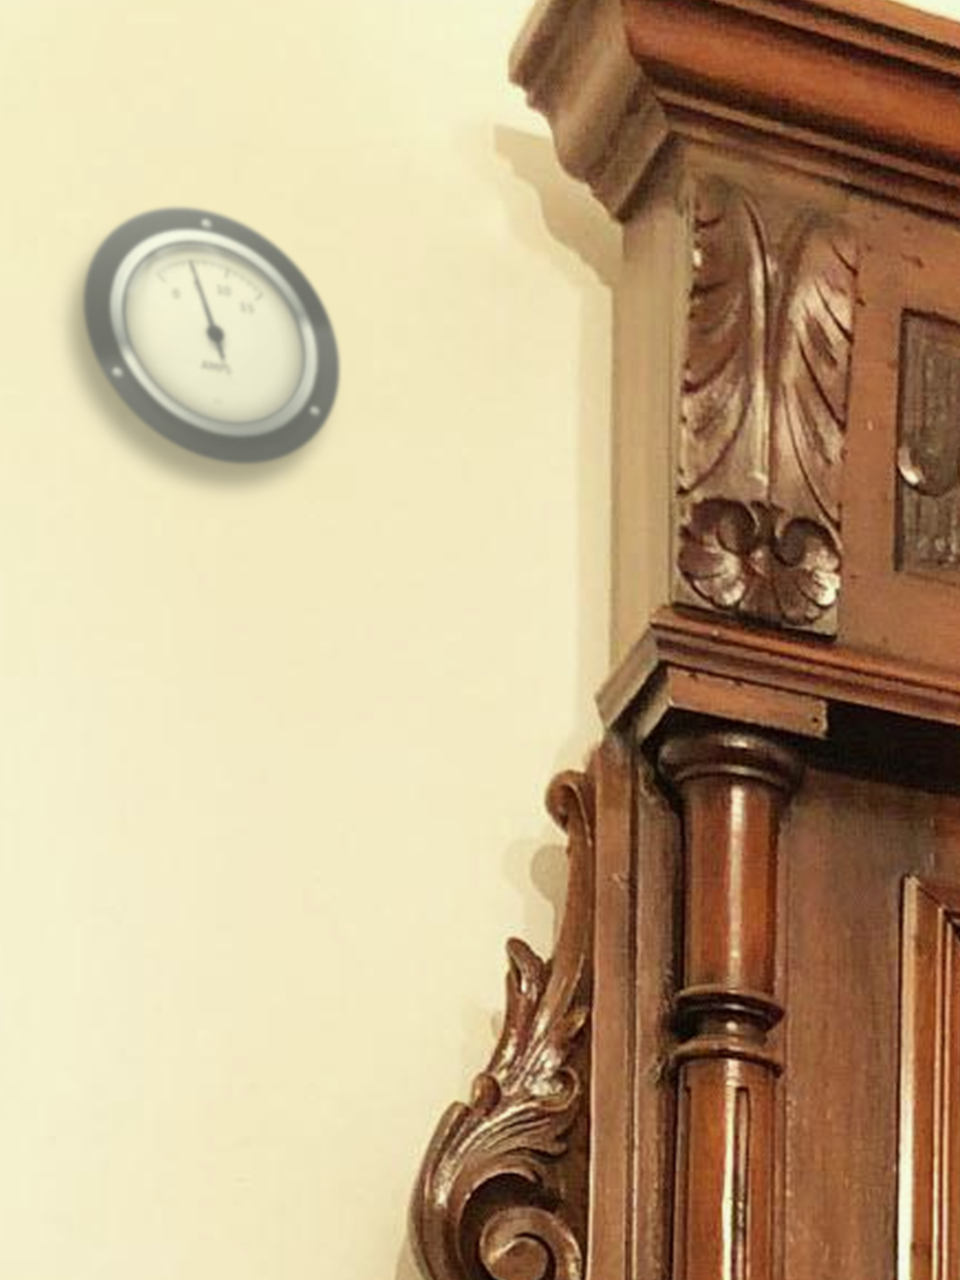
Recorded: **5** A
